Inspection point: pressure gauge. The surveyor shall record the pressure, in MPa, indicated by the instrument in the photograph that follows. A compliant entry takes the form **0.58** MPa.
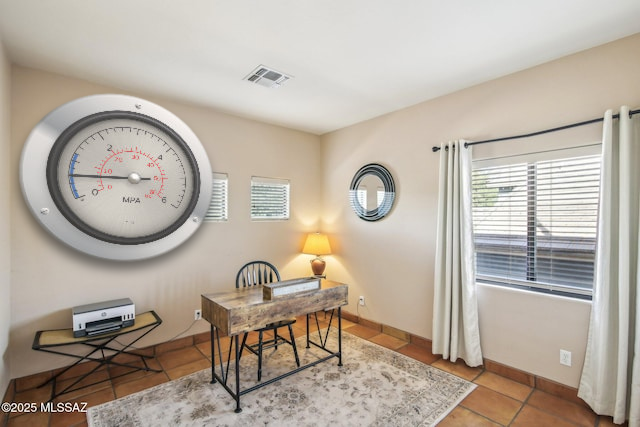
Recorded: **0.6** MPa
